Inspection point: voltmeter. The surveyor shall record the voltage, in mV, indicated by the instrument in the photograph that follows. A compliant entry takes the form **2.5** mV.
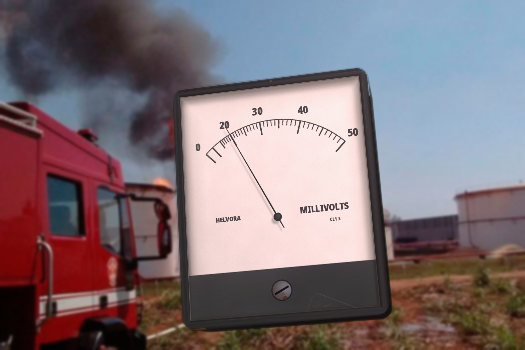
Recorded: **20** mV
